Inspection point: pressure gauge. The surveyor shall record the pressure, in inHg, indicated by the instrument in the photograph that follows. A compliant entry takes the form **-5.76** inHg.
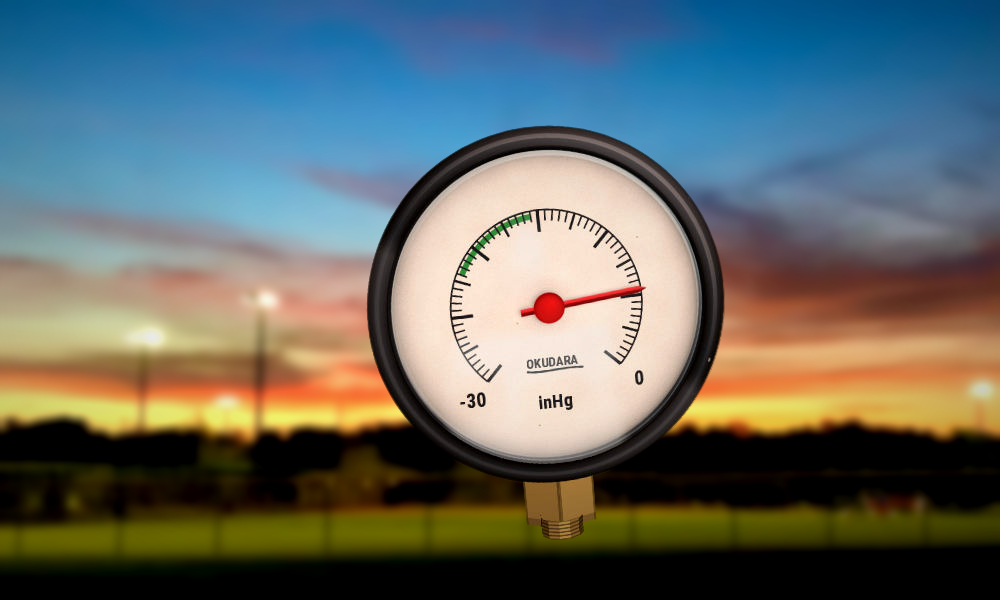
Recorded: **-5.5** inHg
